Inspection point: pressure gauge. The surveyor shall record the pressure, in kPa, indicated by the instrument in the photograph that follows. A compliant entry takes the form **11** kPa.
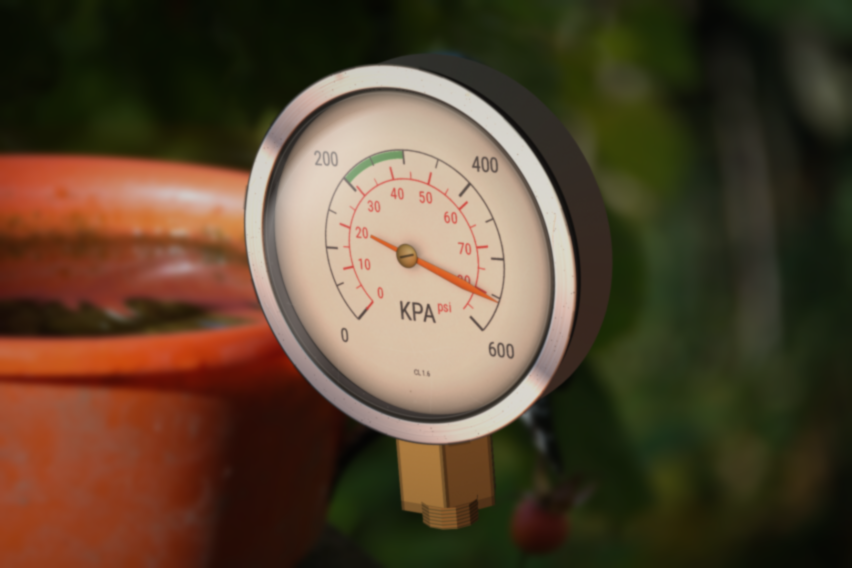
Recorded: **550** kPa
